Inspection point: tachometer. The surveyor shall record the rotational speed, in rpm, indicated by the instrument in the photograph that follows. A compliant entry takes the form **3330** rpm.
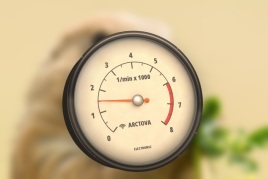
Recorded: **1500** rpm
